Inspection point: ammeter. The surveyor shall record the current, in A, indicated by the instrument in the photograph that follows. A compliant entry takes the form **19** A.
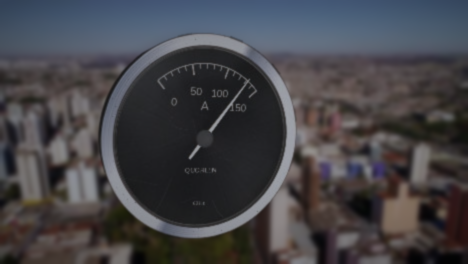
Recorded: **130** A
